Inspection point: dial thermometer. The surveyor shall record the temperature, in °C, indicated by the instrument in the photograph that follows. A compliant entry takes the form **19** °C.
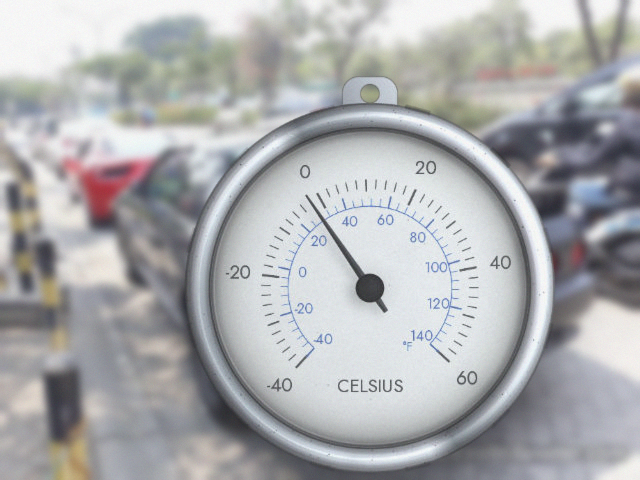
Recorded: **-2** °C
